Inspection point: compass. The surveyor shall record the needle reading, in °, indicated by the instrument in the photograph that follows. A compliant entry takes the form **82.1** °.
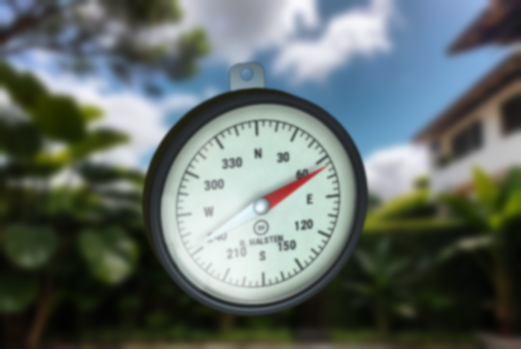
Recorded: **65** °
